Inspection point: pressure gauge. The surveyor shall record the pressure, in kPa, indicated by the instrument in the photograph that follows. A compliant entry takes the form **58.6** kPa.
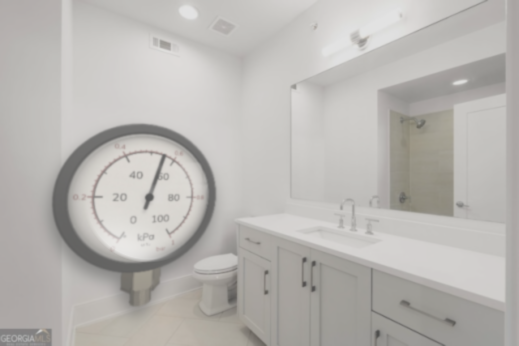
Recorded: **55** kPa
